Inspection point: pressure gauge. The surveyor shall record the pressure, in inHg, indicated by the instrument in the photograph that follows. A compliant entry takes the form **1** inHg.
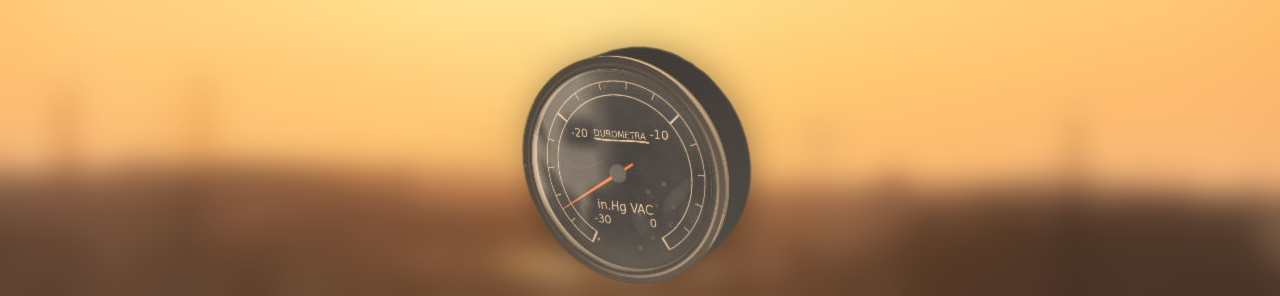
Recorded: **-27** inHg
